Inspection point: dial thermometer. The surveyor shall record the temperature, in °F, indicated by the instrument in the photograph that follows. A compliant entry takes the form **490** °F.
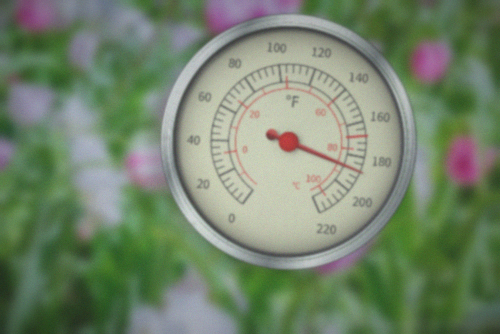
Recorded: **188** °F
